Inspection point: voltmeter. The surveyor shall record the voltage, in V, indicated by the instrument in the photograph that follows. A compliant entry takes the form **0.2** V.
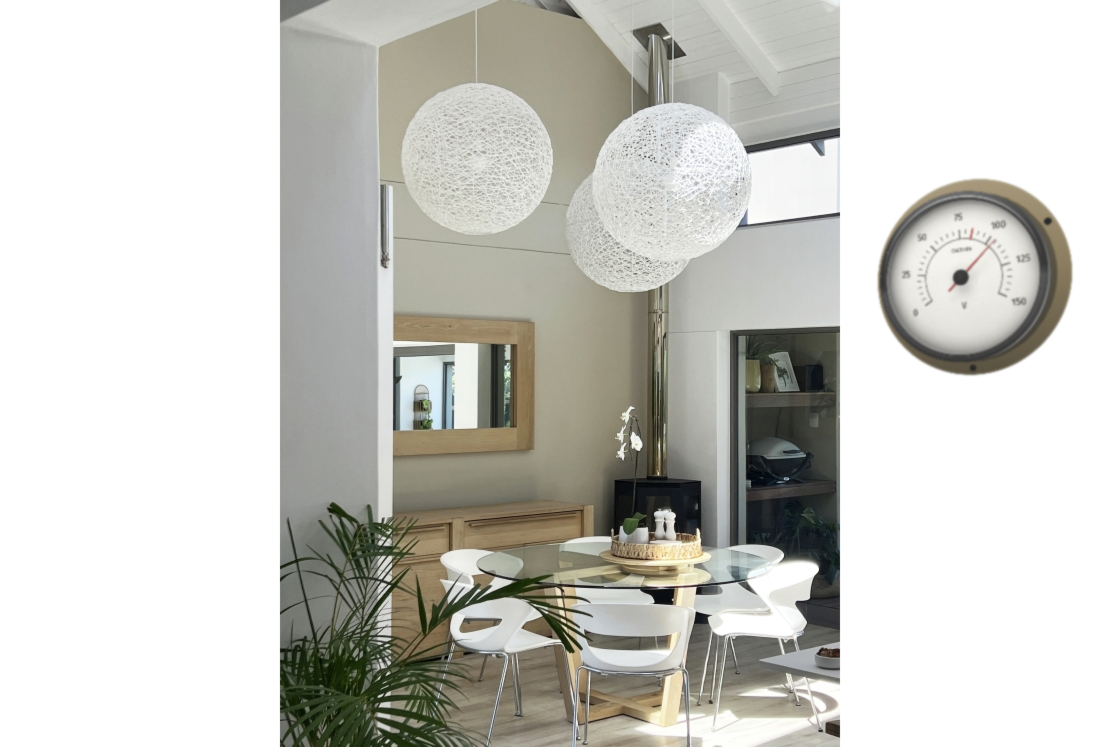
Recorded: **105** V
